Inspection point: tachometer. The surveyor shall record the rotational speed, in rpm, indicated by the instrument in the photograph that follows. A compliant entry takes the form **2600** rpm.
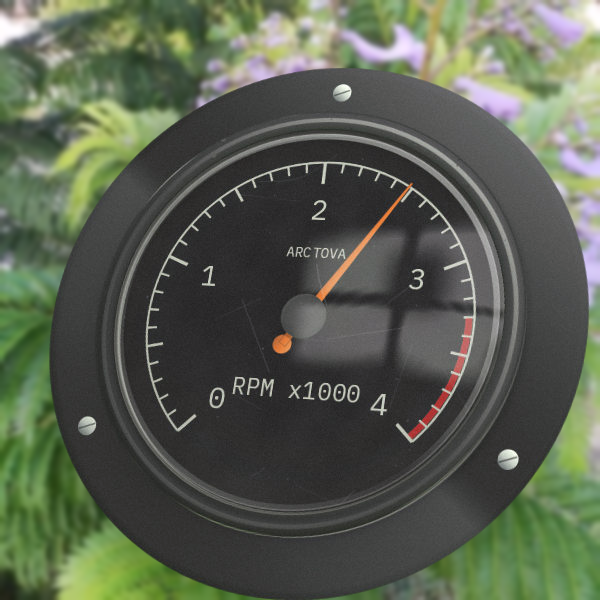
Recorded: **2500** rpm
